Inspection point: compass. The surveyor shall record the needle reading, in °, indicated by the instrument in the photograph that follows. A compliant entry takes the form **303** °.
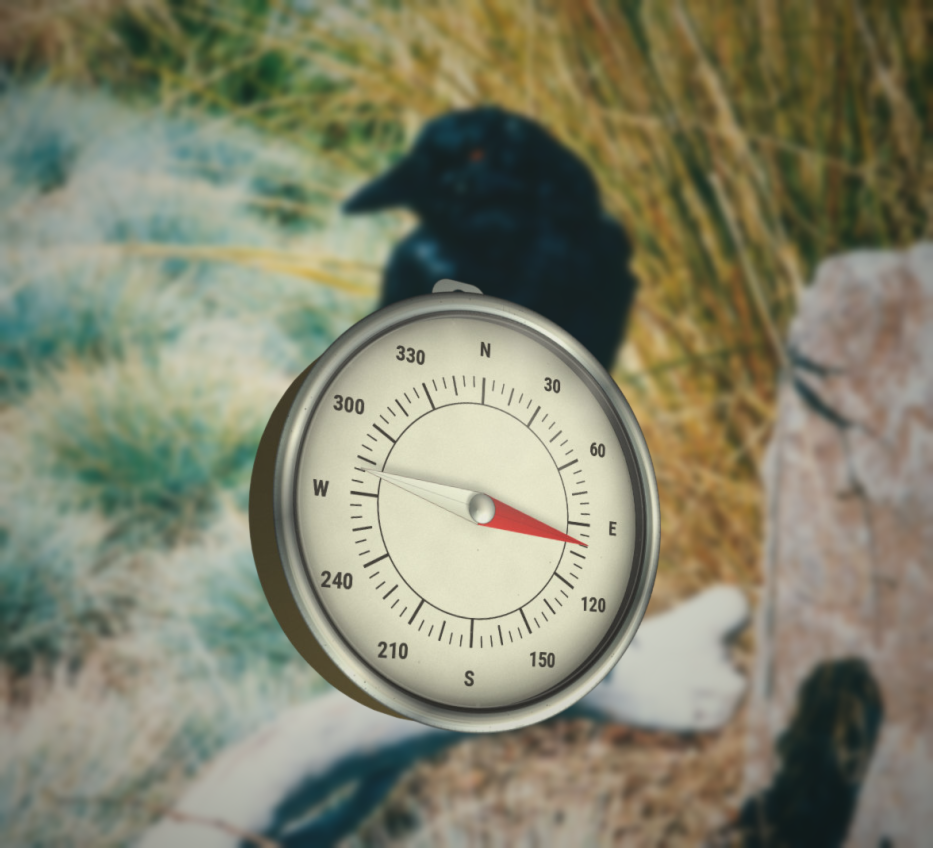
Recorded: **100** °
